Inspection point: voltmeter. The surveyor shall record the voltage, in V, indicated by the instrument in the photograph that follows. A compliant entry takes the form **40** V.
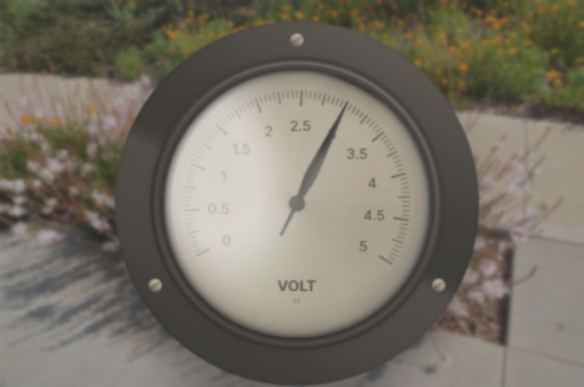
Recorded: **3** V
